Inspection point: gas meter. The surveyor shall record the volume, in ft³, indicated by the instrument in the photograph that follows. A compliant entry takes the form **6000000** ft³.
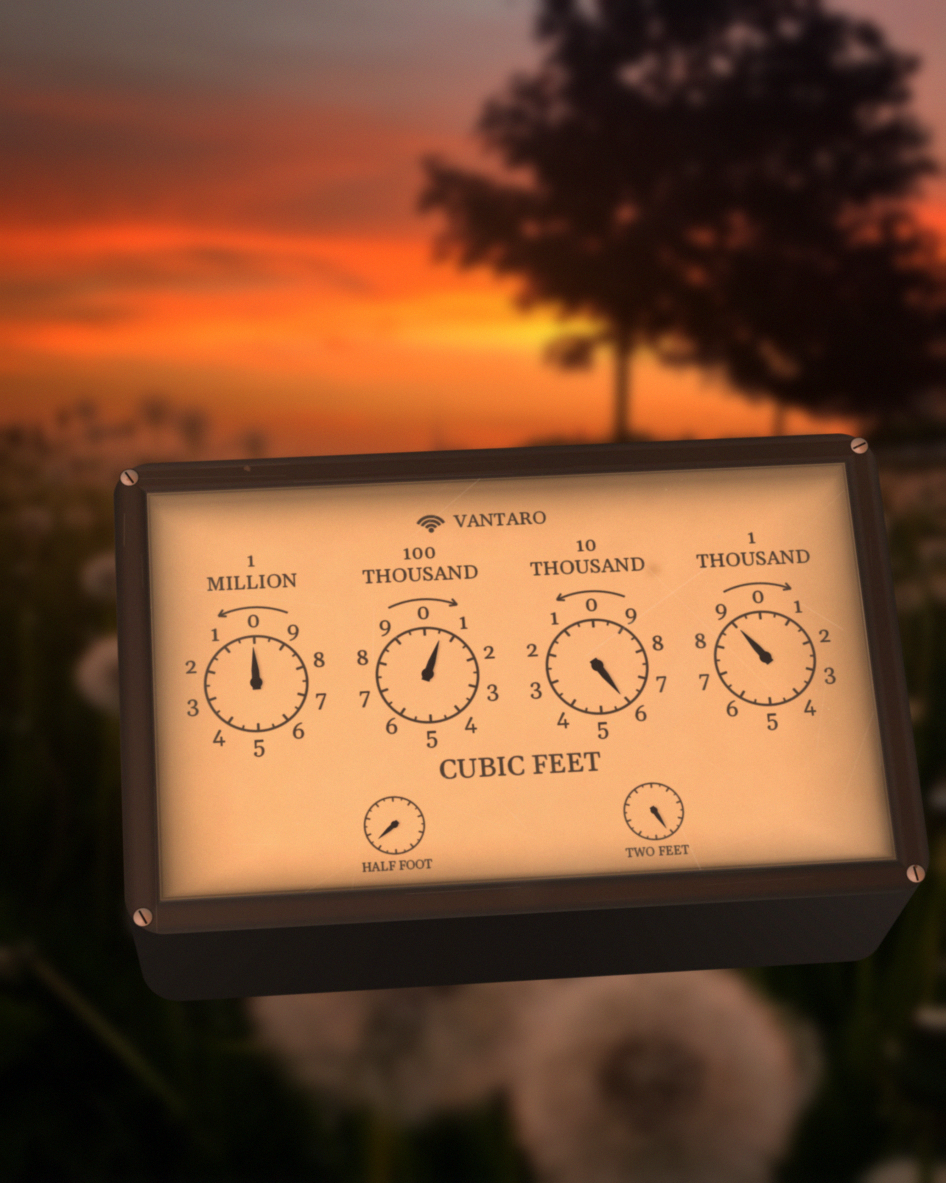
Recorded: **5900** ft³
